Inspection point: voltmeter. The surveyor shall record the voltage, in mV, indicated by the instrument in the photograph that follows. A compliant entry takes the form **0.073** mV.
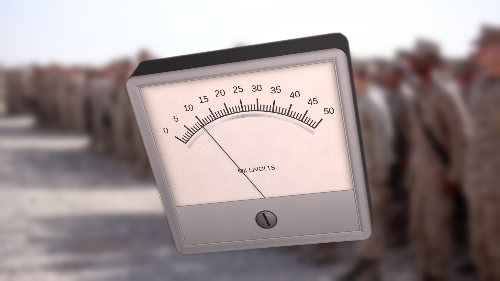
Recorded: **10** mV
